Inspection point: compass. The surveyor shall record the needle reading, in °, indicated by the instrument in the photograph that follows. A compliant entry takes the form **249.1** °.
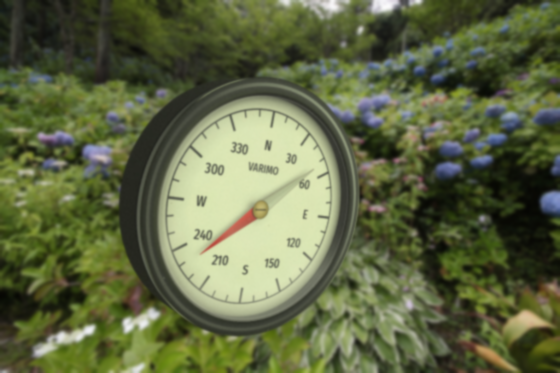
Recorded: **230** °
